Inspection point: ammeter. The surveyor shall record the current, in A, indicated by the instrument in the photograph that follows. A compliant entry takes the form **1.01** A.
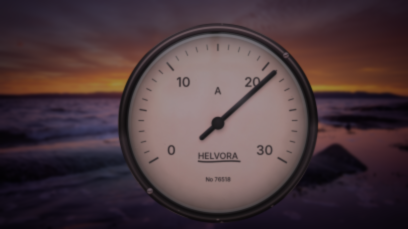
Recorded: **21** A
